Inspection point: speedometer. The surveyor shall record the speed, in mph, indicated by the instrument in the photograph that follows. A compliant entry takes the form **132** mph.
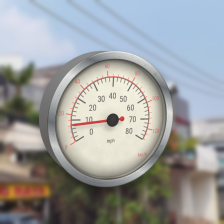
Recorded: **8** mph
